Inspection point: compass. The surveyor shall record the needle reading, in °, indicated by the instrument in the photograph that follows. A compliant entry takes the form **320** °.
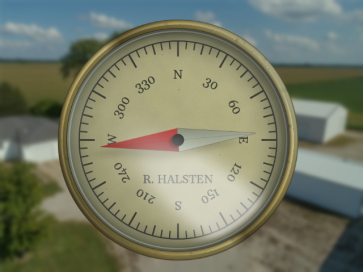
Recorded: **265** °
